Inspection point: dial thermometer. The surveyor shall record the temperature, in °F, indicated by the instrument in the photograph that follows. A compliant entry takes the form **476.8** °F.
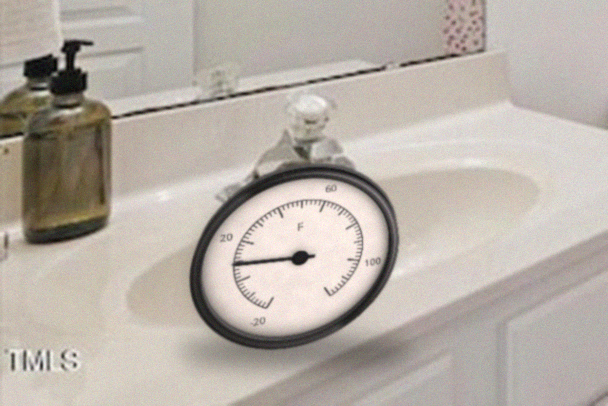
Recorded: **10** °F
